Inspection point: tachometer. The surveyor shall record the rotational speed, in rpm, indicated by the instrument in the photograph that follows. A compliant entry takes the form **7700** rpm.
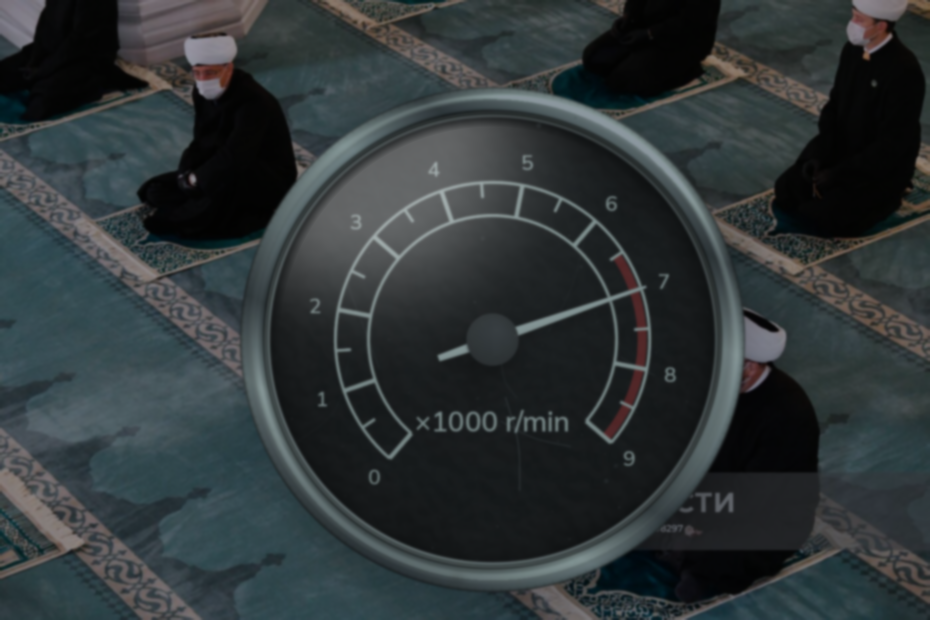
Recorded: **7000** rpm
